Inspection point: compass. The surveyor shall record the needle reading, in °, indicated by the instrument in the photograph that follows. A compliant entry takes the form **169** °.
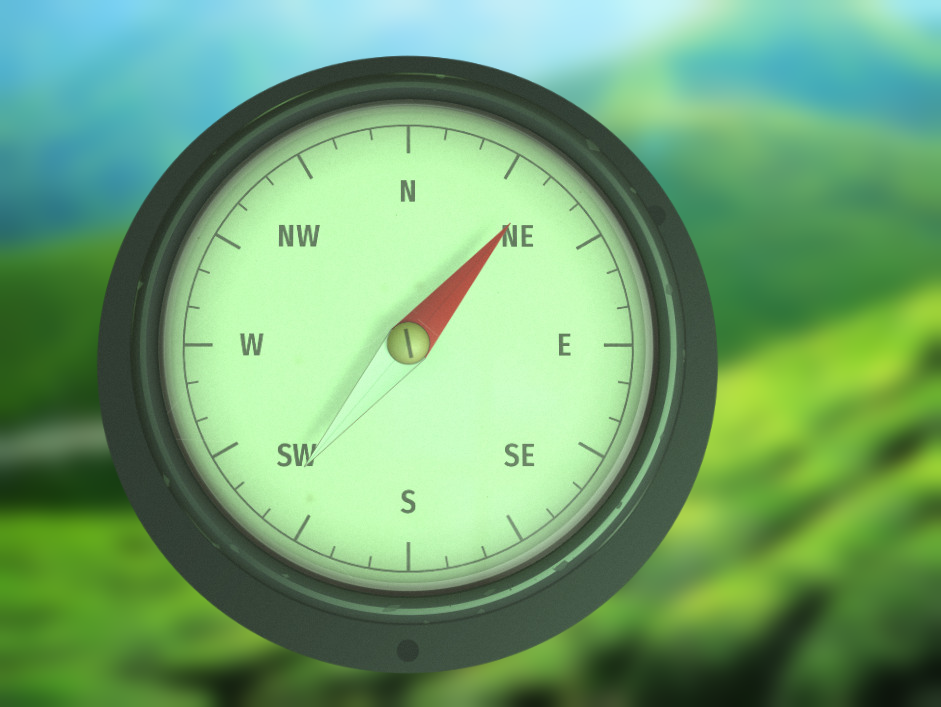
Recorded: **40** °
